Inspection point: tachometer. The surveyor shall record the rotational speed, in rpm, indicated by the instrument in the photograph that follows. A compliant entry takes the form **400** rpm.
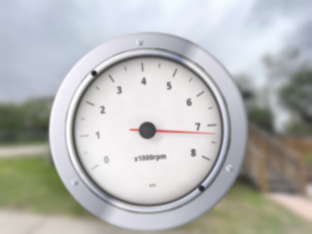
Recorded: **7250** rpm
